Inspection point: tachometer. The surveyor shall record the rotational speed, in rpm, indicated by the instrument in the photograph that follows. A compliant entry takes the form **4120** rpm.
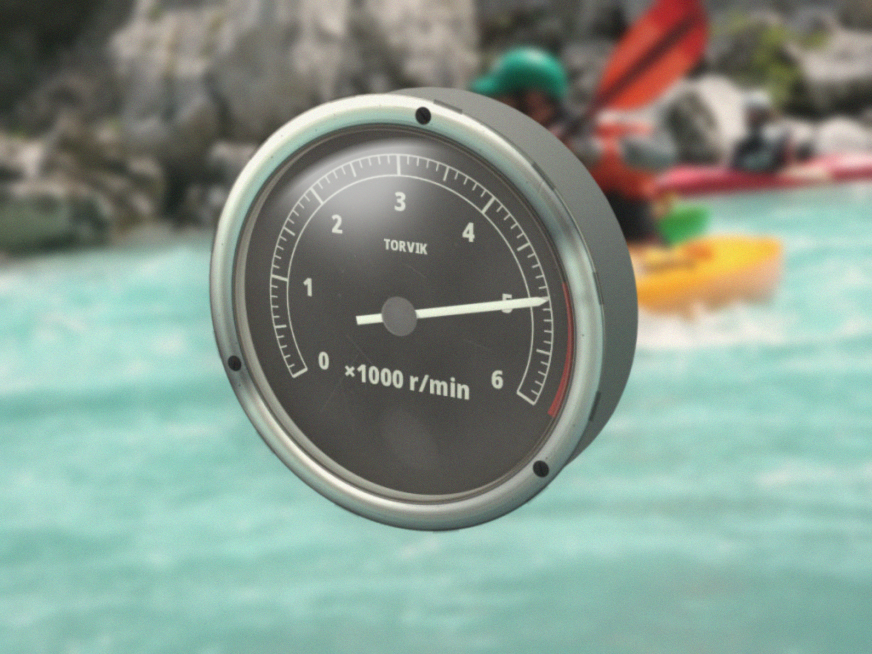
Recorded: **5000** rpm
